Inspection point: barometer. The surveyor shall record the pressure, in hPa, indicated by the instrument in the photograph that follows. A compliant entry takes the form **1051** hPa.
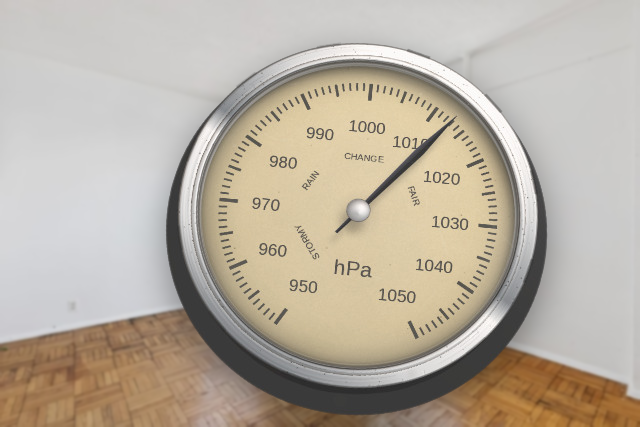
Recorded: **1013** hPa
